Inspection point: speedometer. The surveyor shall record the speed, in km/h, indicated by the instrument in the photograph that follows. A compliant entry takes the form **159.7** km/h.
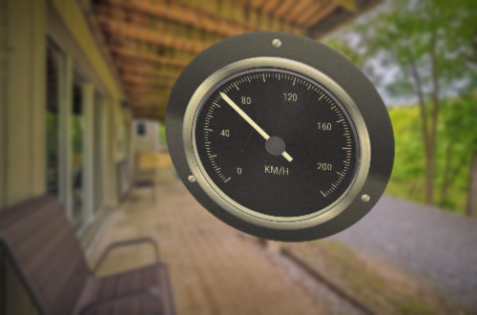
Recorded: **70** km/h
